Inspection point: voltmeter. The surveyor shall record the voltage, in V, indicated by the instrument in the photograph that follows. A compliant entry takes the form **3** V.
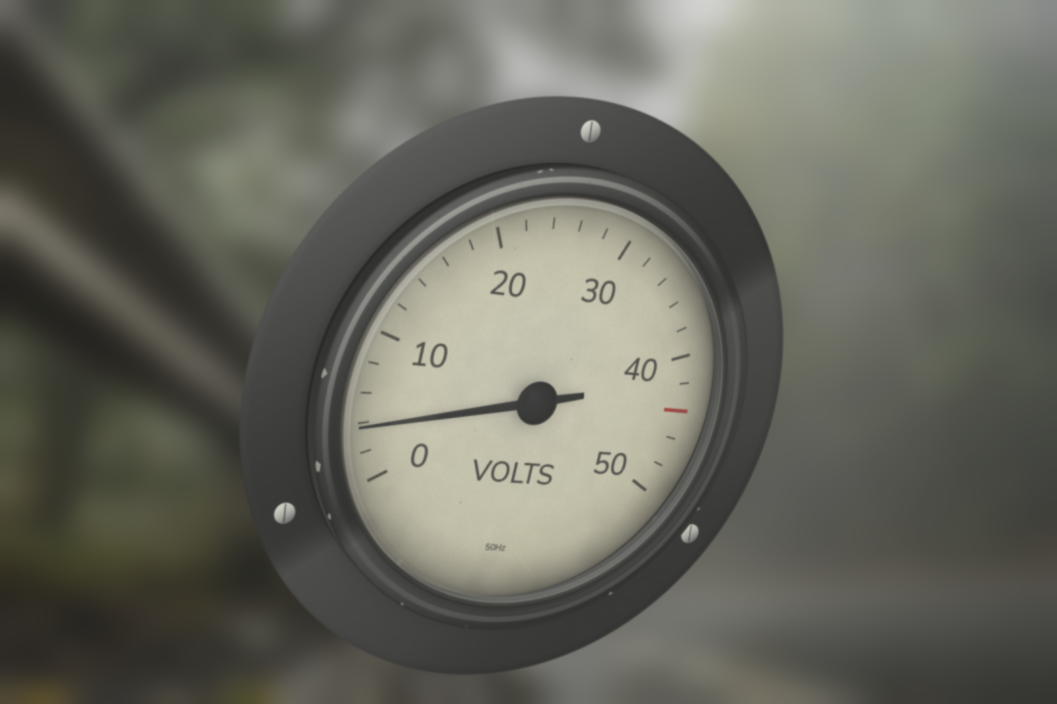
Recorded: **4** V
